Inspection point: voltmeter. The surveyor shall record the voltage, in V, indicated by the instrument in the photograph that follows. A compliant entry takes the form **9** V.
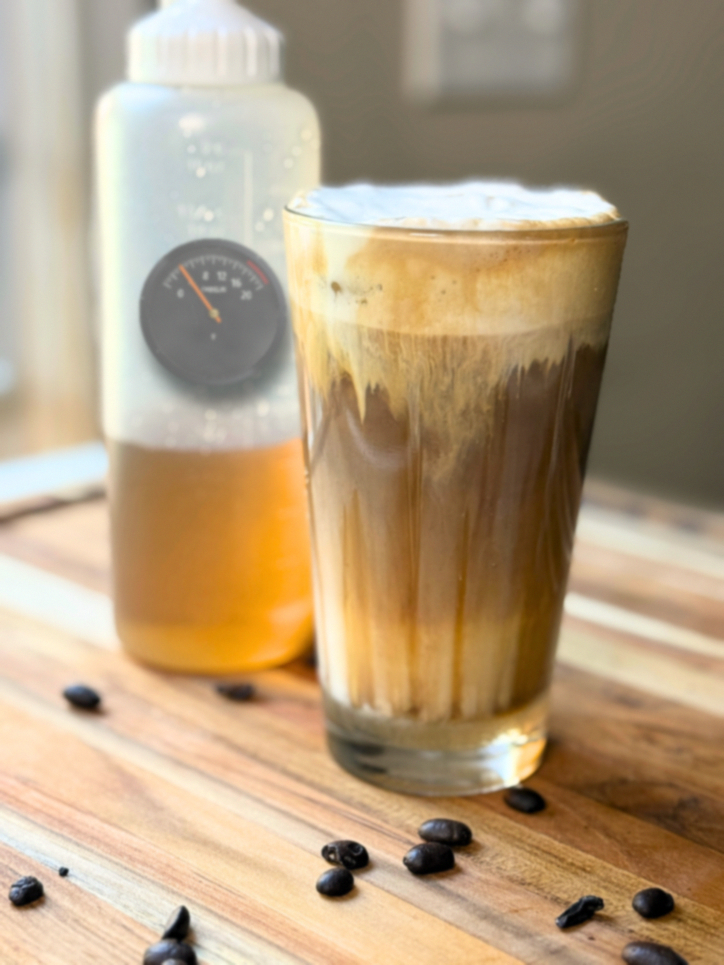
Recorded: **4** V
